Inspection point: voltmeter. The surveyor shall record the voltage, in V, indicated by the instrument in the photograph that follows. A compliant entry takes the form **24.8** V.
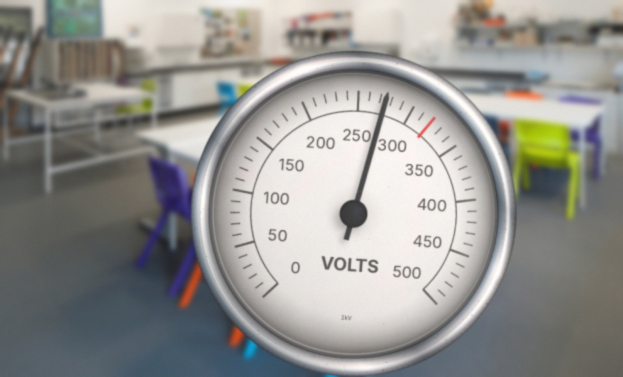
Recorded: **275** V
